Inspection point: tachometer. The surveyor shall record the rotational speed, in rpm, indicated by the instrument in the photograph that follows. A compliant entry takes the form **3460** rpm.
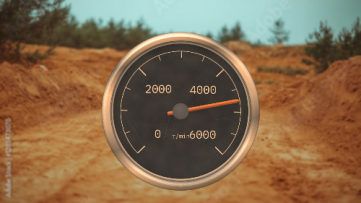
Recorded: **4750** rpm
